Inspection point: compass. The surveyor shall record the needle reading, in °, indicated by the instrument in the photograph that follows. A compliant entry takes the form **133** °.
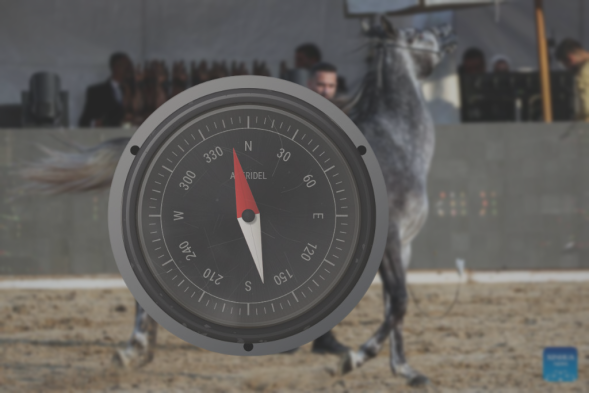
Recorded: **347.5** °
